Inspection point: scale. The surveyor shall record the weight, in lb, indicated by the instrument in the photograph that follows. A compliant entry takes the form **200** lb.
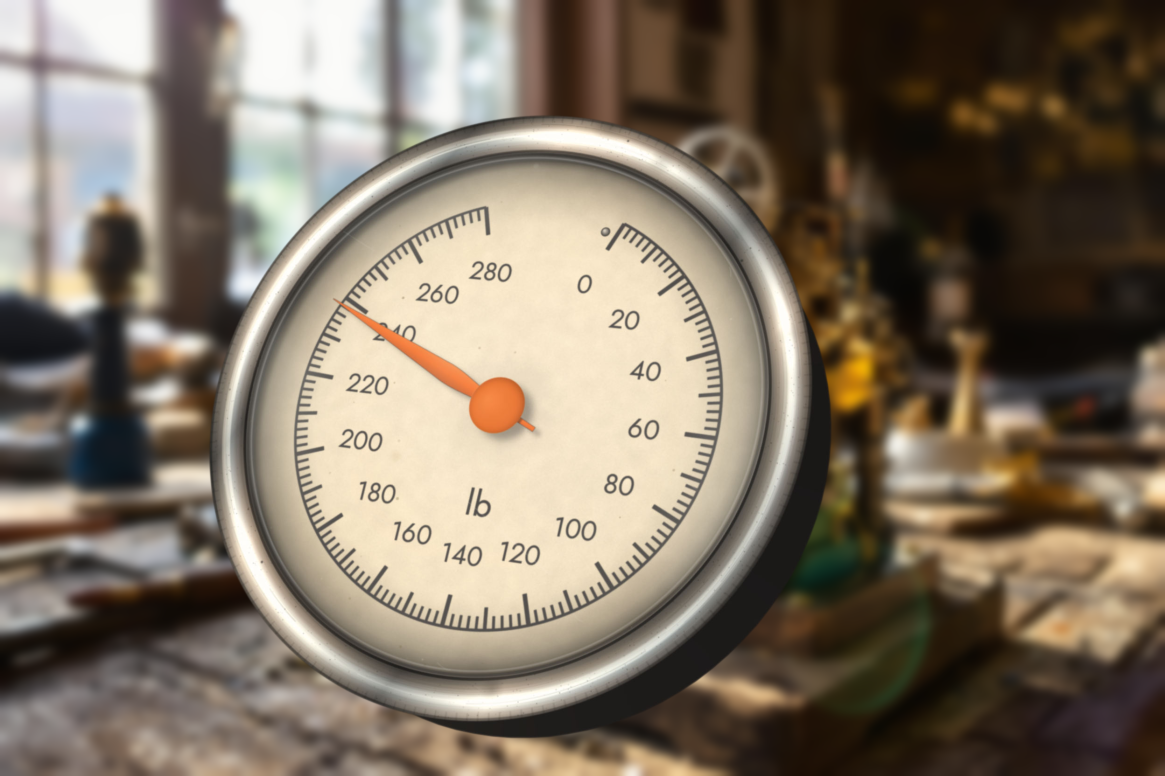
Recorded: **238** lb
